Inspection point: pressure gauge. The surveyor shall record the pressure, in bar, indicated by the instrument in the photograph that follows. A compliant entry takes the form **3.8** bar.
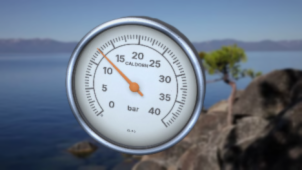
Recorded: **12.5** bar
